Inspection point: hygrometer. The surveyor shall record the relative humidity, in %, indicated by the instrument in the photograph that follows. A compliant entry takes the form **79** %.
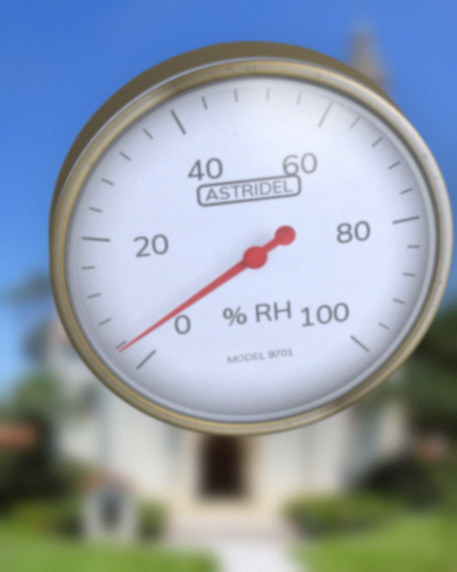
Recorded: **4** %
